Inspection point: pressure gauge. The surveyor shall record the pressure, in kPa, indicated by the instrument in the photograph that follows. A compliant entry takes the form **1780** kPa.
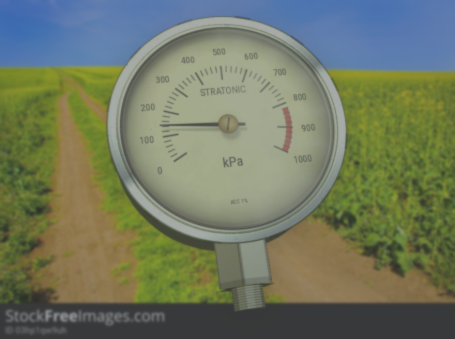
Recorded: **140** kPa
